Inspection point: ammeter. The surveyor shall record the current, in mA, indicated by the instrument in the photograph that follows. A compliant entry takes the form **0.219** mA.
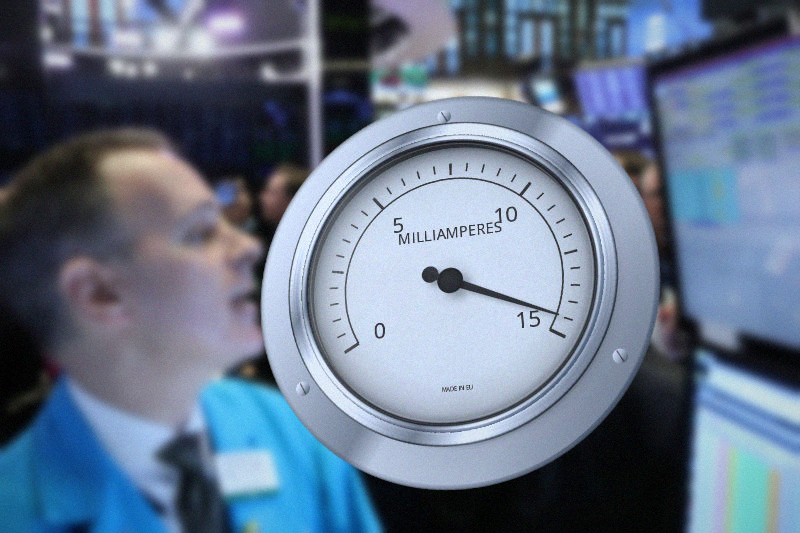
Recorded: **14.5** mA
